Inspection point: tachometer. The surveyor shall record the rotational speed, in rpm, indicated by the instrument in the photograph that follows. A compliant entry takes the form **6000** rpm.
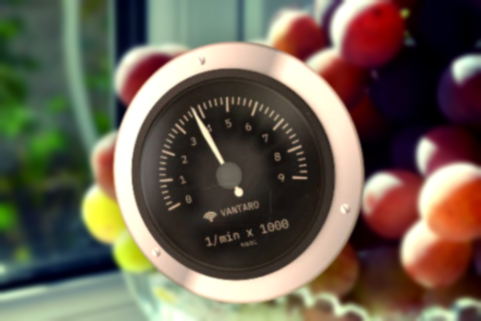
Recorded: **3800** rpm
